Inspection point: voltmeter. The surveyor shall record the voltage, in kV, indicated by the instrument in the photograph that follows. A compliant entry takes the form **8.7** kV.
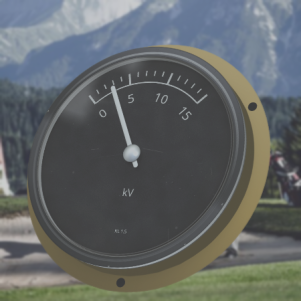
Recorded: **3** kV
